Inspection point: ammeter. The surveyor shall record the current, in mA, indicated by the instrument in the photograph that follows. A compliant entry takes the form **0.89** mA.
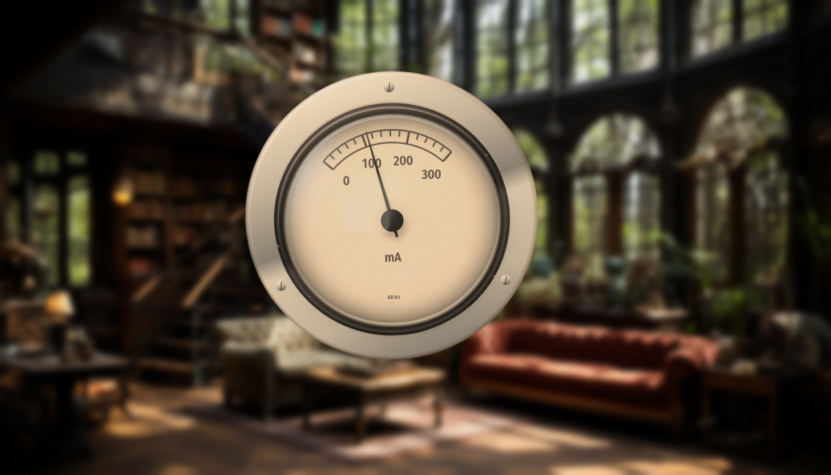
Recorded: **110** mA
